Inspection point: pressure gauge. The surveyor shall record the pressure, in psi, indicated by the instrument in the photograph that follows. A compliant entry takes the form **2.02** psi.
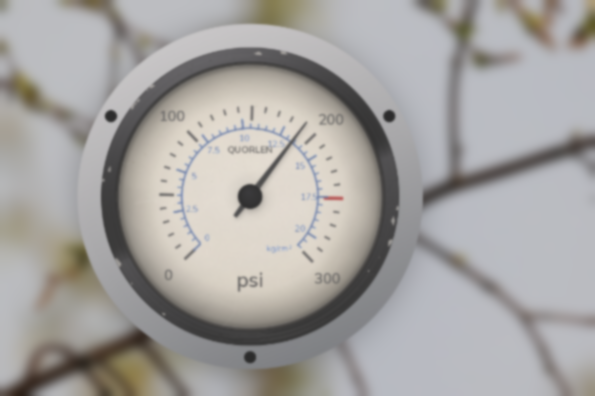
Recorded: **190** psi
